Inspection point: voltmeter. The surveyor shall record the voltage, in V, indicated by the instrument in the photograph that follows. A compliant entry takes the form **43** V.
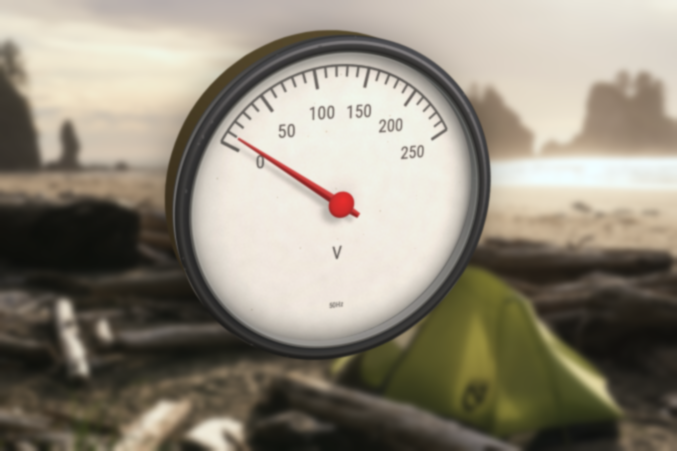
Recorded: **10** V
